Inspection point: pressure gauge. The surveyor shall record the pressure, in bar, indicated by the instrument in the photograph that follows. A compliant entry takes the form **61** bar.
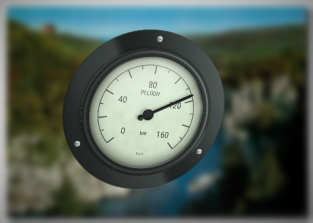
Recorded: **115** bar
